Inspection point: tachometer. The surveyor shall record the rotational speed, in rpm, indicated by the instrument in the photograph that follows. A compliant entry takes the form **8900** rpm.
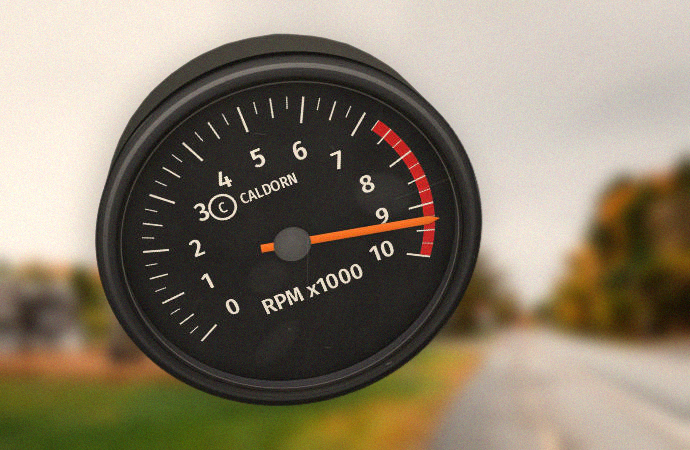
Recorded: **9250** rpm
